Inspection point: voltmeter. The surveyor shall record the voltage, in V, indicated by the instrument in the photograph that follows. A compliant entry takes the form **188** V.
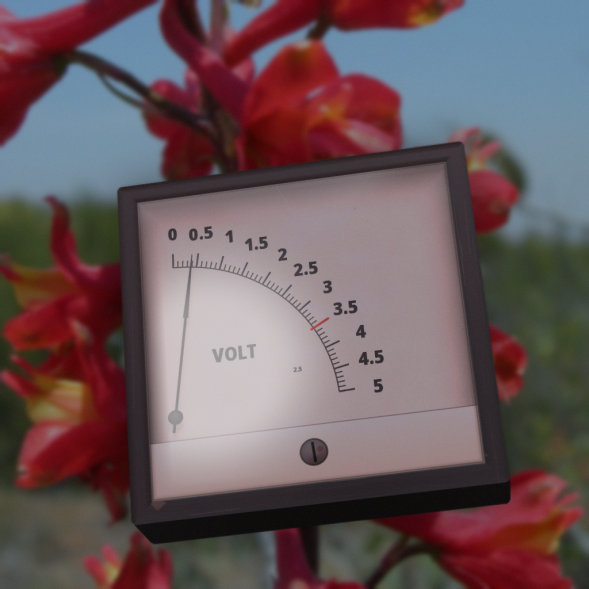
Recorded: **0.4** V
